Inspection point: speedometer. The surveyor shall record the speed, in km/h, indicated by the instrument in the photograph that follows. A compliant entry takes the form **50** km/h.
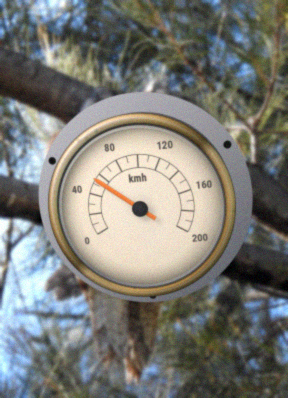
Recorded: **55** km/h
